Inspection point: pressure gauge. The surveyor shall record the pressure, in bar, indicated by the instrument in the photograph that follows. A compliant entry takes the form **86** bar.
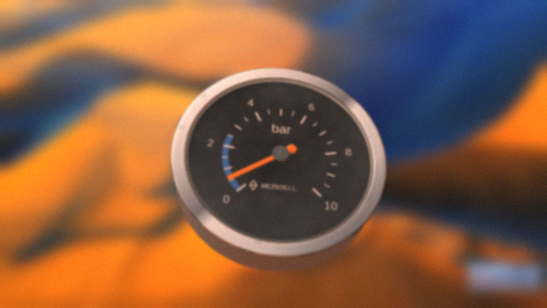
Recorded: **0.5** bar
